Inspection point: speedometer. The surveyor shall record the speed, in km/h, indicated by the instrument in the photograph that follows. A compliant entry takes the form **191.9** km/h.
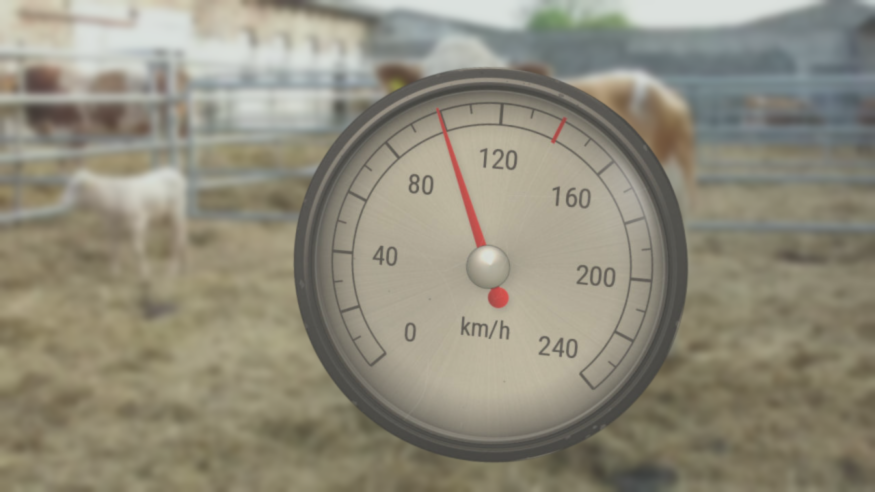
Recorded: **100** km/h
